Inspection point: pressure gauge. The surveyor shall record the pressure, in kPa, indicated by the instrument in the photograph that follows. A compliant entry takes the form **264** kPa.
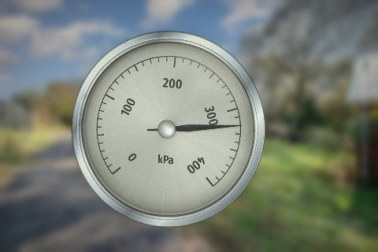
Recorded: **320** kPa
